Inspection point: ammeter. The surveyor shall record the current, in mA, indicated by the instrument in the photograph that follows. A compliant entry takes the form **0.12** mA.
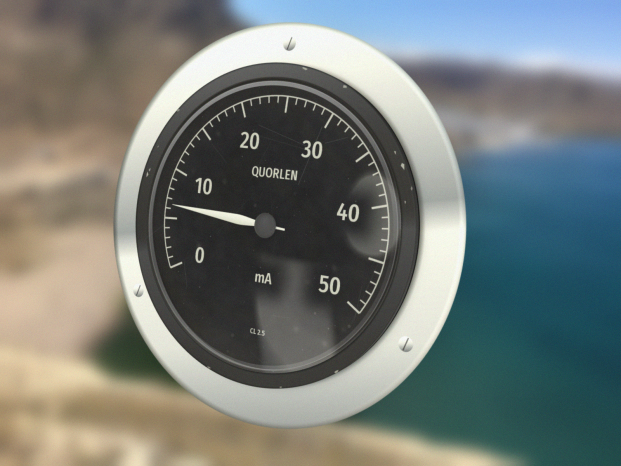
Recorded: **6.5** mA
